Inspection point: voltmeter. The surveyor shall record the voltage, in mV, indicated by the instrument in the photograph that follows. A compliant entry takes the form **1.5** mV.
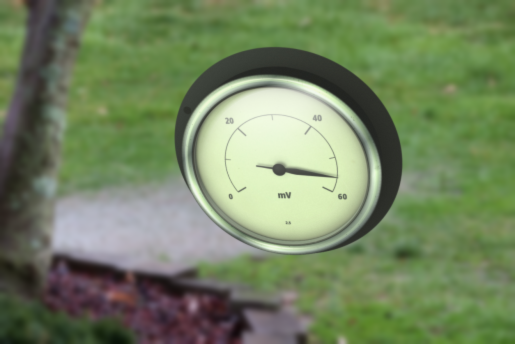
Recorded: **55** mV
